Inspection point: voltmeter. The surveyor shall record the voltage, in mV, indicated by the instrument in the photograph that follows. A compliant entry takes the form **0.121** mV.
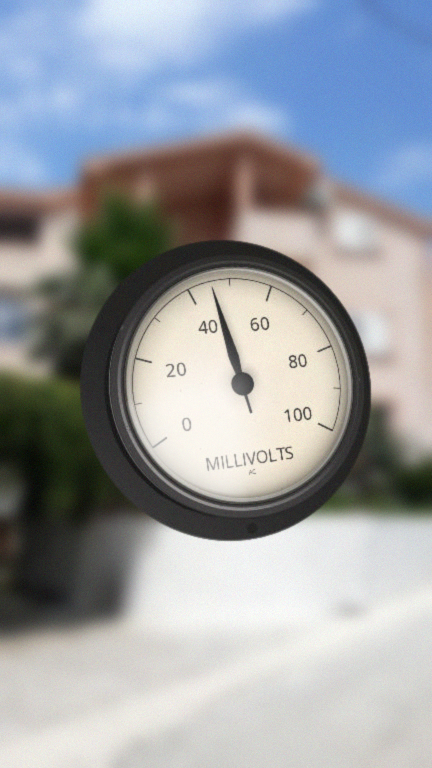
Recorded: **45** mV
